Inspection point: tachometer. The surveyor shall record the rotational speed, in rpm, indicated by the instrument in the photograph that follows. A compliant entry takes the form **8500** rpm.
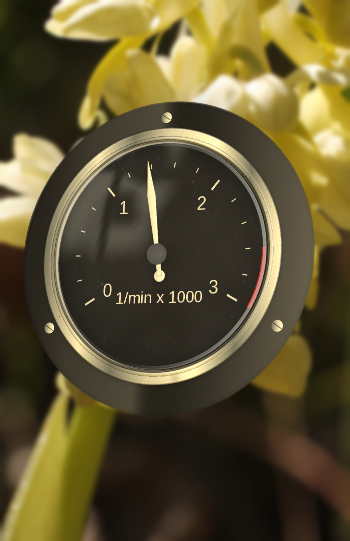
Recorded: **1400** rpm
